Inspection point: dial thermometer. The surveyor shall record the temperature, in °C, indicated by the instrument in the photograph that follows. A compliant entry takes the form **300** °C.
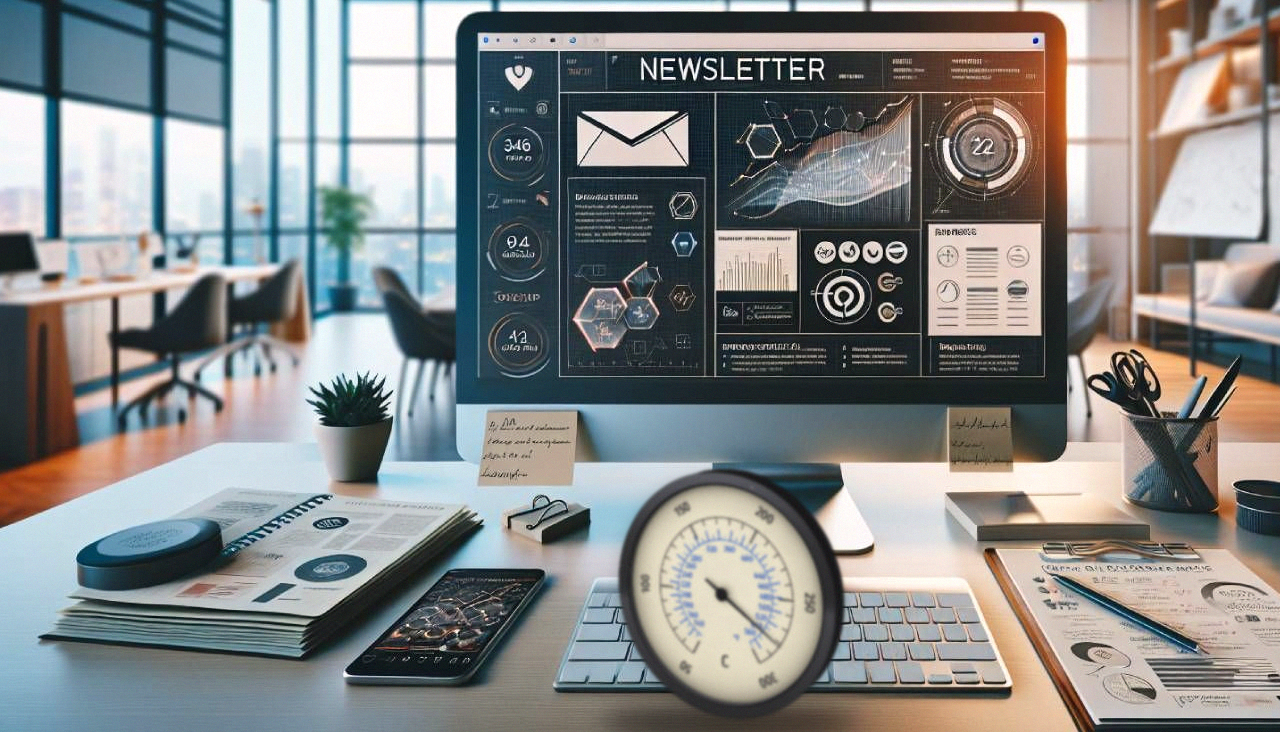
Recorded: **280** °C
